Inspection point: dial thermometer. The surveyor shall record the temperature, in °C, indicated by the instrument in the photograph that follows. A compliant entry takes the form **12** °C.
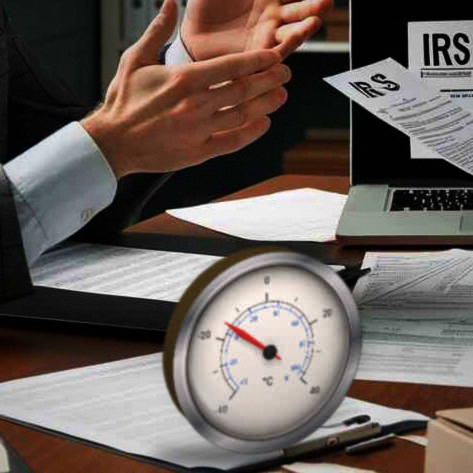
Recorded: **-15** °C
